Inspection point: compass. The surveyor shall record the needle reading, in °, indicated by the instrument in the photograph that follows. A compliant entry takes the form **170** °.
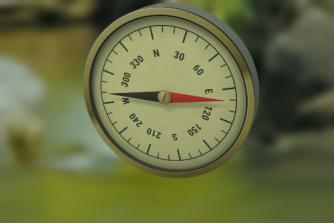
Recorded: **100** °
